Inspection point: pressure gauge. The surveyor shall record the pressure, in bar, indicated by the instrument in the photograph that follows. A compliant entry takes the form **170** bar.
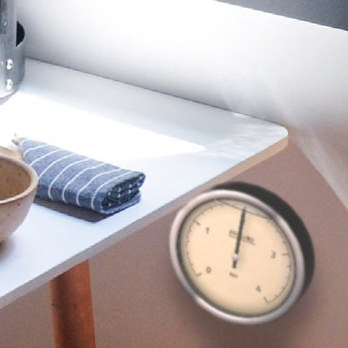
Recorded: **2** bar
